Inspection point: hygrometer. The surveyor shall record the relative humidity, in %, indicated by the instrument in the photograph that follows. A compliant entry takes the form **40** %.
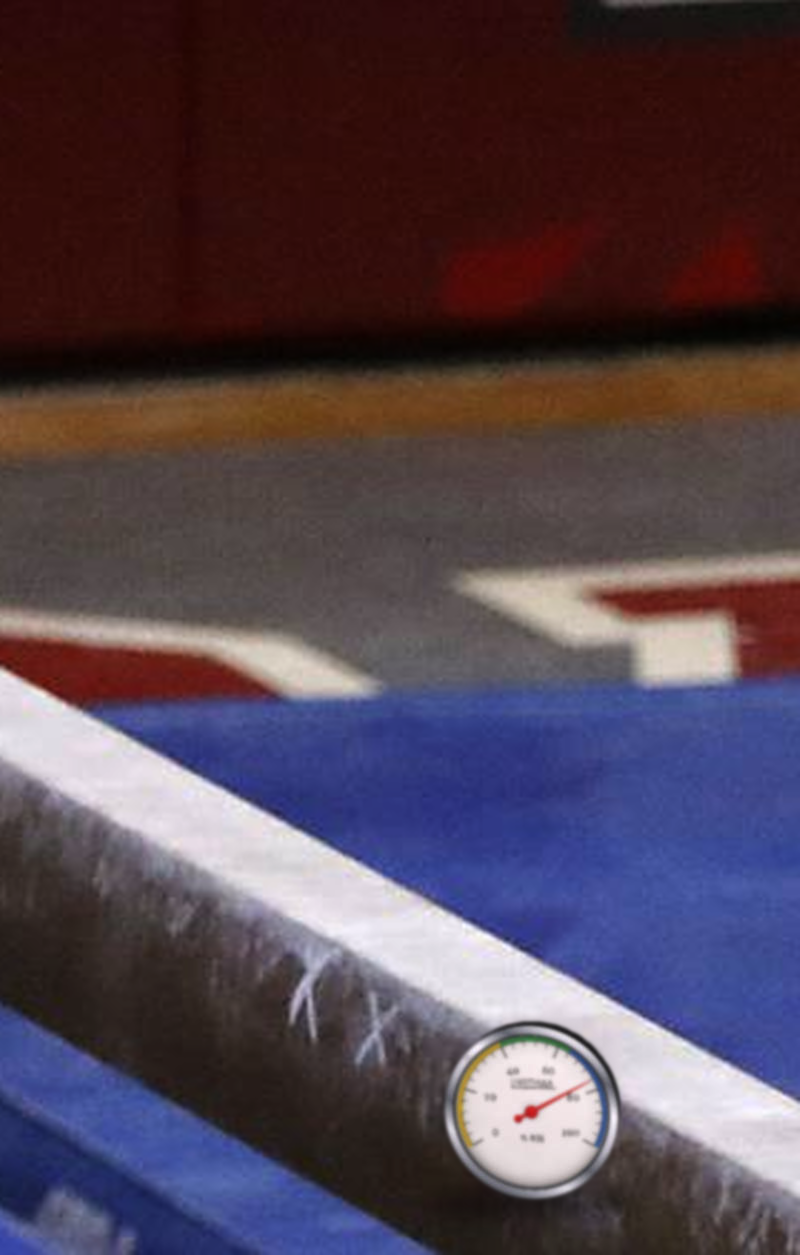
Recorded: **76** %
